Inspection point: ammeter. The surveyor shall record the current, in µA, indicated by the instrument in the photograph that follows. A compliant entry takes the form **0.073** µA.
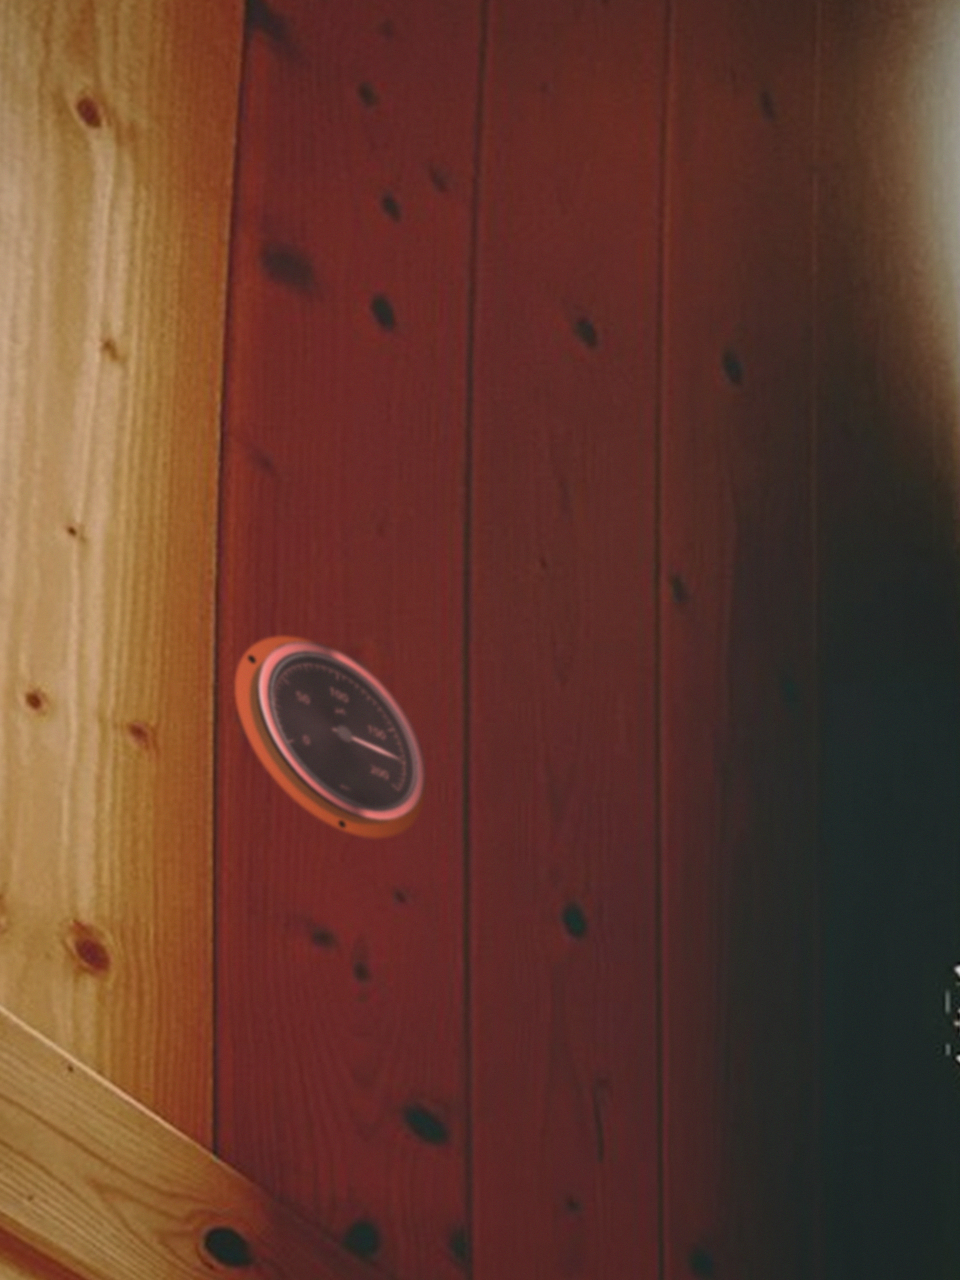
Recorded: **175** µA
